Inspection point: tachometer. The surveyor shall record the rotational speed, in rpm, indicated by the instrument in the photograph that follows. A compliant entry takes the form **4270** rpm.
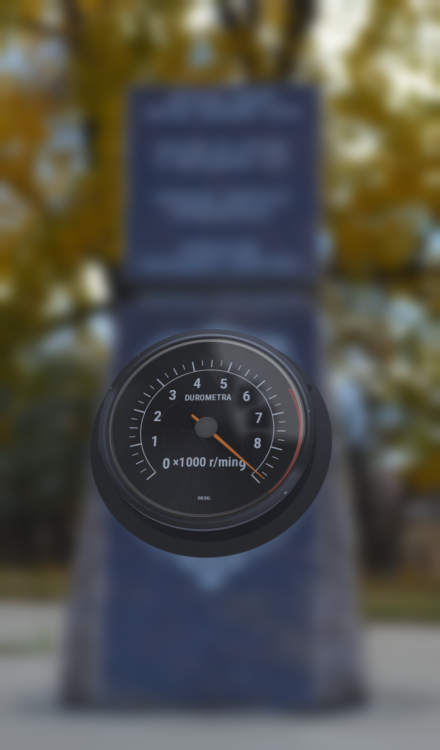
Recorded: **8875** rpm
